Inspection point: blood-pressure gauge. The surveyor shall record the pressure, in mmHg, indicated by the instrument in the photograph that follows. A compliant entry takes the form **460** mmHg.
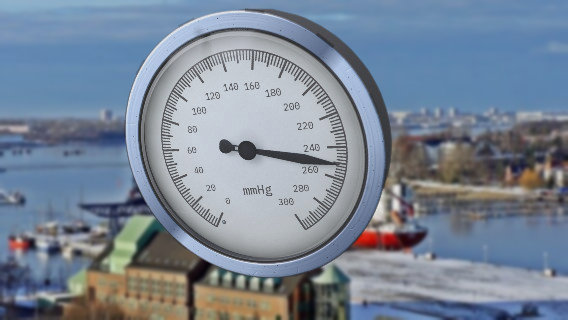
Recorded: **250** mmHg
